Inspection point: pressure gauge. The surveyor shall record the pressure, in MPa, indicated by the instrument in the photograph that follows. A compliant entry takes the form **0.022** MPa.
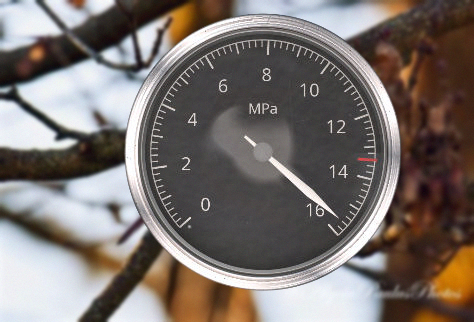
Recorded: **15.6** MPa
